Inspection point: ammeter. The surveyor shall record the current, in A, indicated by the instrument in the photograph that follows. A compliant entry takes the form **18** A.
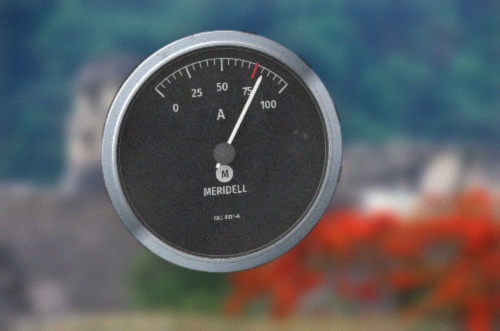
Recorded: **80** A
